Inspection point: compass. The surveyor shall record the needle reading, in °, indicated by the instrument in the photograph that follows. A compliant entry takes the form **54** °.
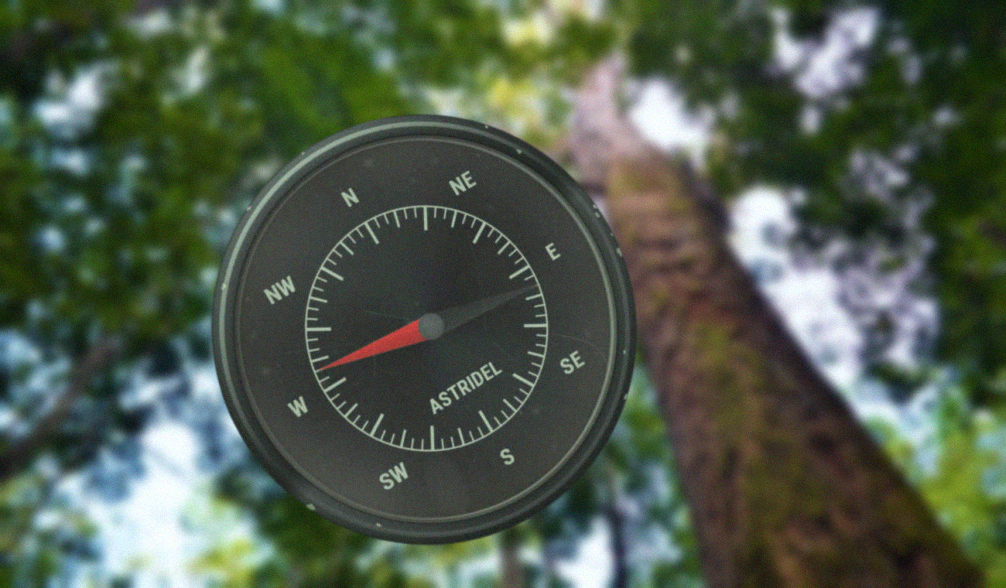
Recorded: **280** °
